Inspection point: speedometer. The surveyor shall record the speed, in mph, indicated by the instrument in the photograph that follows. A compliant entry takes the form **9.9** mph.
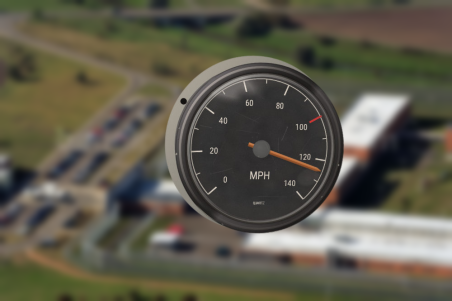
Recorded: **125** mph
